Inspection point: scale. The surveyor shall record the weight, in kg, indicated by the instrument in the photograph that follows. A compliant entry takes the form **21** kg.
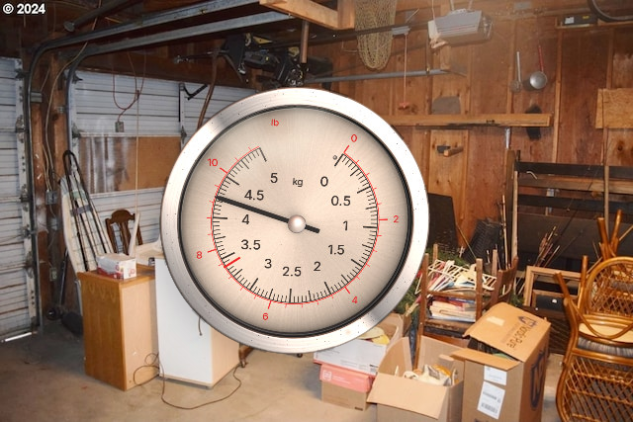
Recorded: **4.25** kg
